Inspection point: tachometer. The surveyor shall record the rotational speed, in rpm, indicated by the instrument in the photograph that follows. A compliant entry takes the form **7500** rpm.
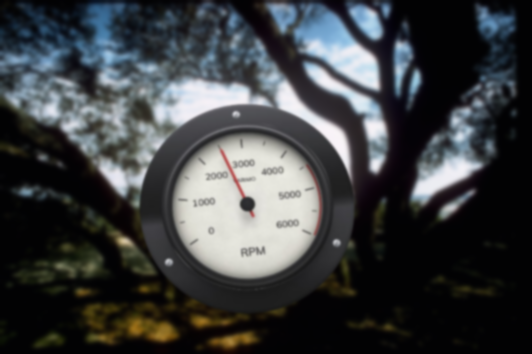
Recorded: **2500** rpm
